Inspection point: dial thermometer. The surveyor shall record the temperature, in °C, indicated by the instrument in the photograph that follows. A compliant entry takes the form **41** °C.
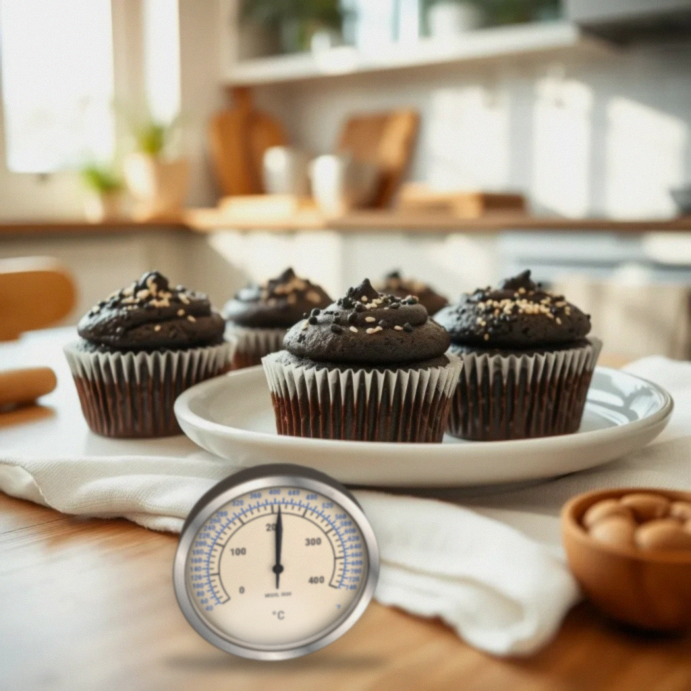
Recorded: **210** °C
